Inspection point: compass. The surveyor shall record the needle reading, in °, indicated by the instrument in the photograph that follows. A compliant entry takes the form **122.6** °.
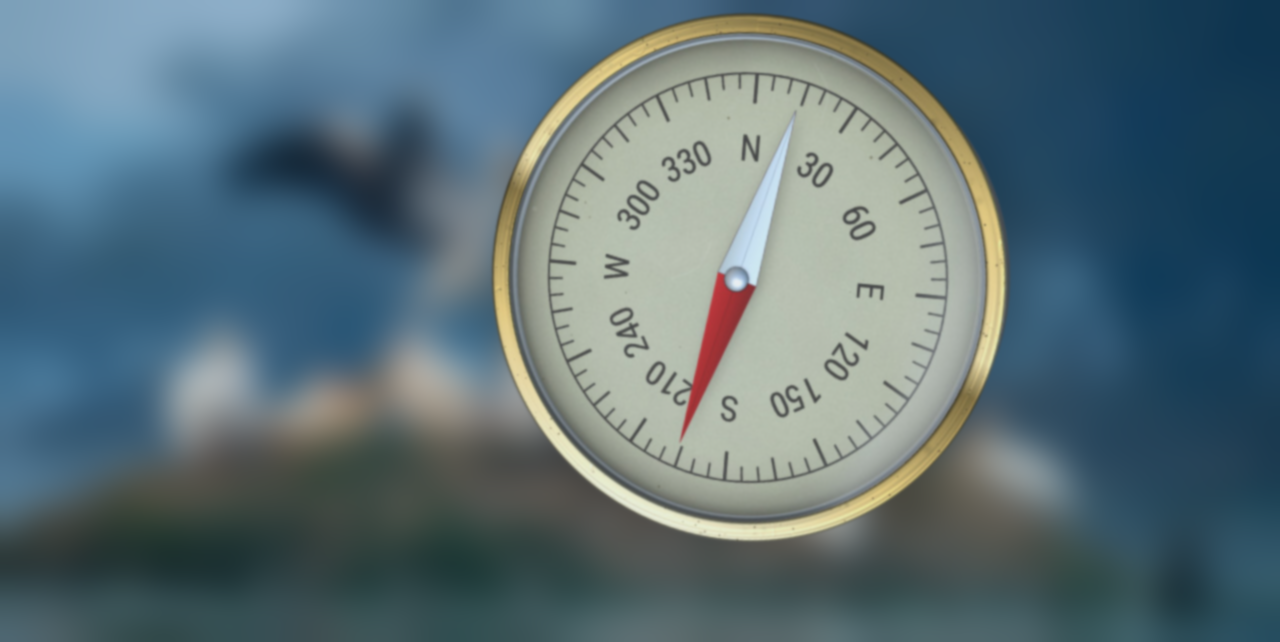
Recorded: **195** °
